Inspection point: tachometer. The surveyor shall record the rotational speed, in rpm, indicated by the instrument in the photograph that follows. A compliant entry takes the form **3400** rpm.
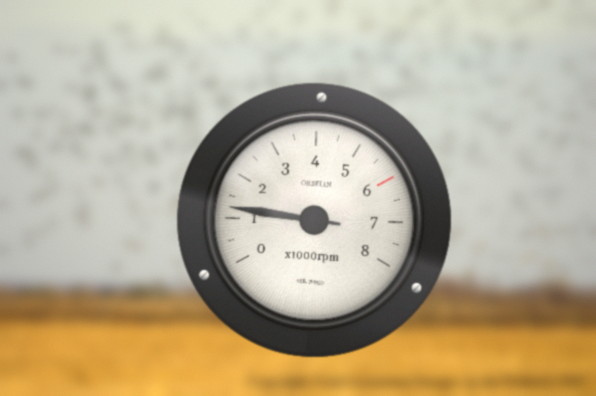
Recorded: **1250** rpm
